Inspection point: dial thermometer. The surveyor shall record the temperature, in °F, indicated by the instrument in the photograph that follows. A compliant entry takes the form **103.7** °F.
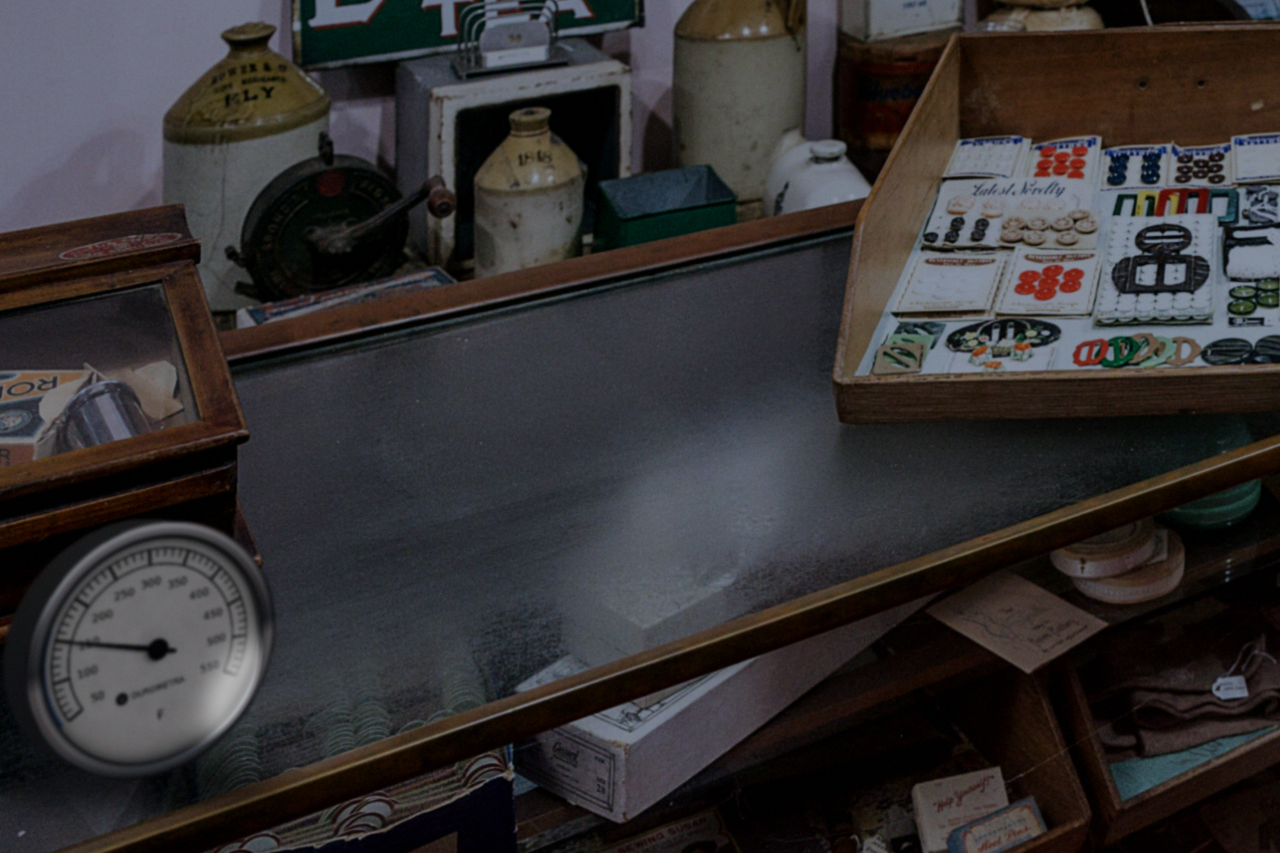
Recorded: **150** °F
